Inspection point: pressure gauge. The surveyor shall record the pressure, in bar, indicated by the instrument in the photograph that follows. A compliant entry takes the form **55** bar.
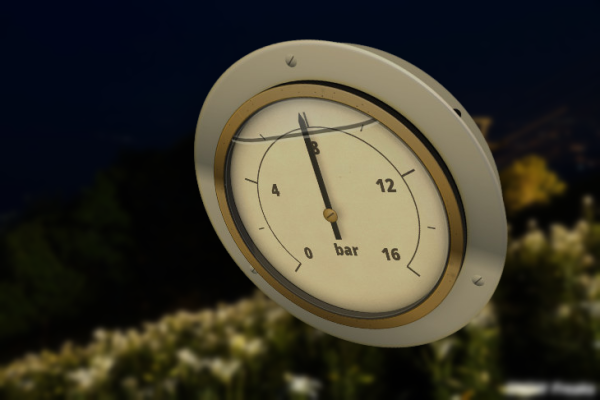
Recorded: **8** bar
